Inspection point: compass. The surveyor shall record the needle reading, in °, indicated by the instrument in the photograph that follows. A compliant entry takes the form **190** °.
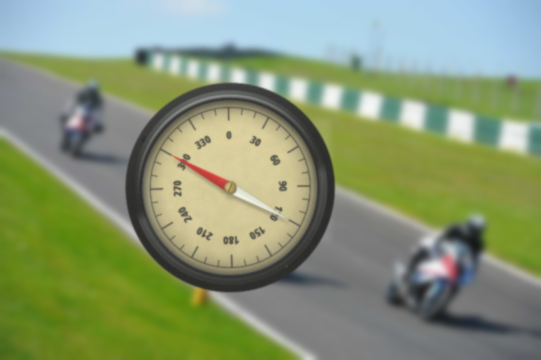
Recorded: **300** °
